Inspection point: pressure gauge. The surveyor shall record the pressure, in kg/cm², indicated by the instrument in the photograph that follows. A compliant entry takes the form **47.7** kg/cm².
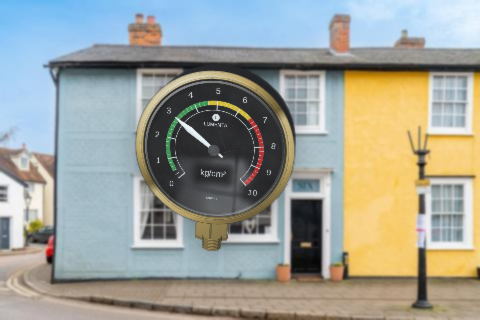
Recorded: **3** kg/cm²
